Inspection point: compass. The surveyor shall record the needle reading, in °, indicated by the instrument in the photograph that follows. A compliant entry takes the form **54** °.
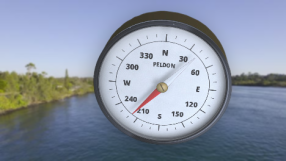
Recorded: **220** °
